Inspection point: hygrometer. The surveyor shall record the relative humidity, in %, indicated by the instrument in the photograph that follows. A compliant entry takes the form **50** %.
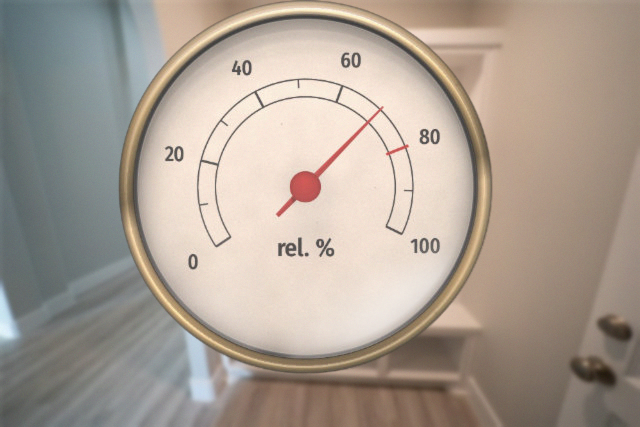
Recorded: **70** %
